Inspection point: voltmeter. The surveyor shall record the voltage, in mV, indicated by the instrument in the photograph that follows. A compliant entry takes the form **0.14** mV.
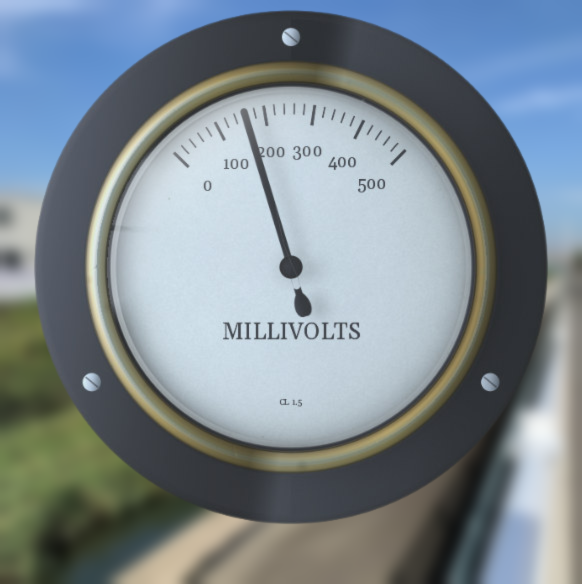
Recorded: **160** mV
